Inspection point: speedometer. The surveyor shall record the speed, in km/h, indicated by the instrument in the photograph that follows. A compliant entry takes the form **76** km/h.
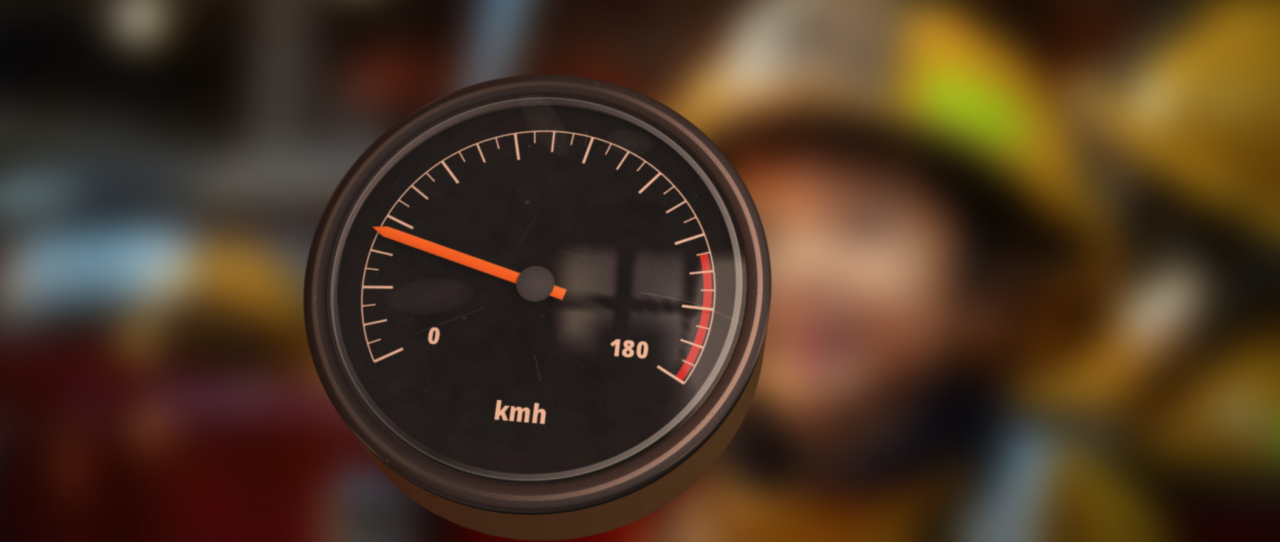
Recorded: **35** km/h
